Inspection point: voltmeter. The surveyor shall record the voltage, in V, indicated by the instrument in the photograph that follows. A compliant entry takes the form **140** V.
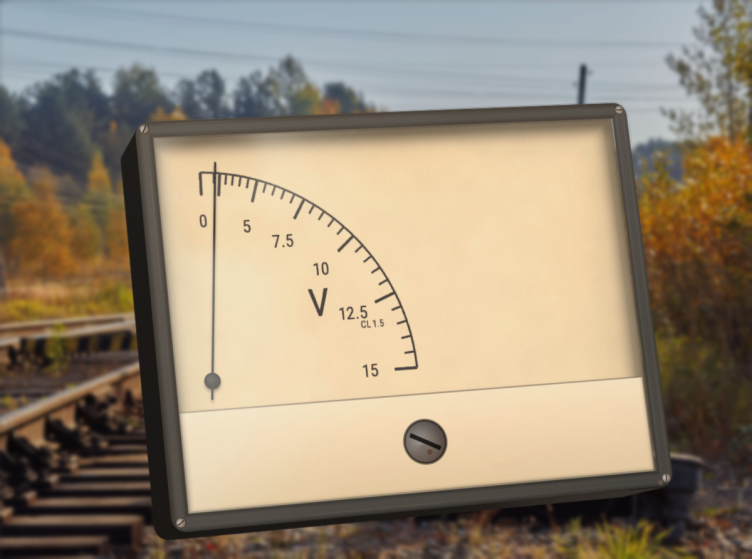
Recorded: **2** V
